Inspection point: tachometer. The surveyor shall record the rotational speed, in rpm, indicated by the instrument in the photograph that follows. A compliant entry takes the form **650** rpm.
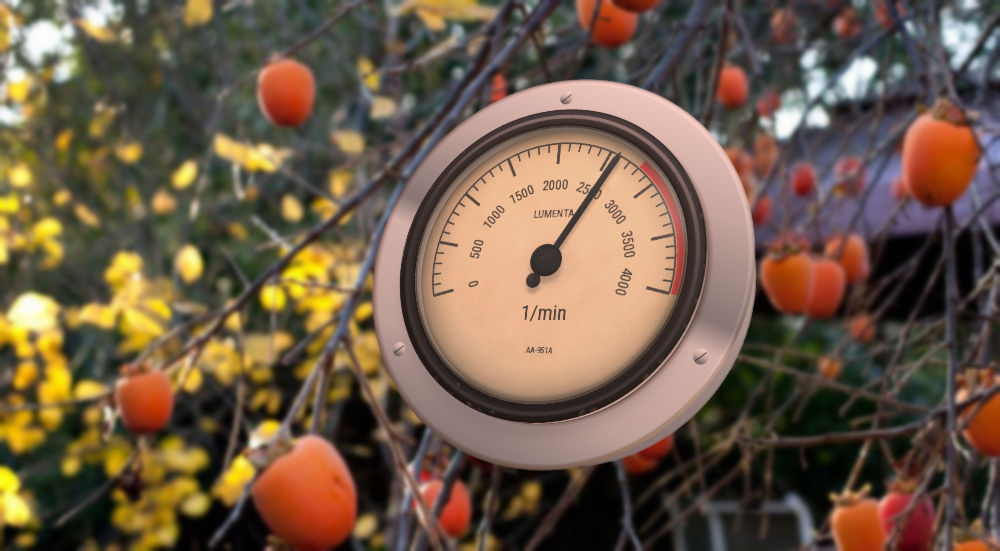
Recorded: **2600** rpm
